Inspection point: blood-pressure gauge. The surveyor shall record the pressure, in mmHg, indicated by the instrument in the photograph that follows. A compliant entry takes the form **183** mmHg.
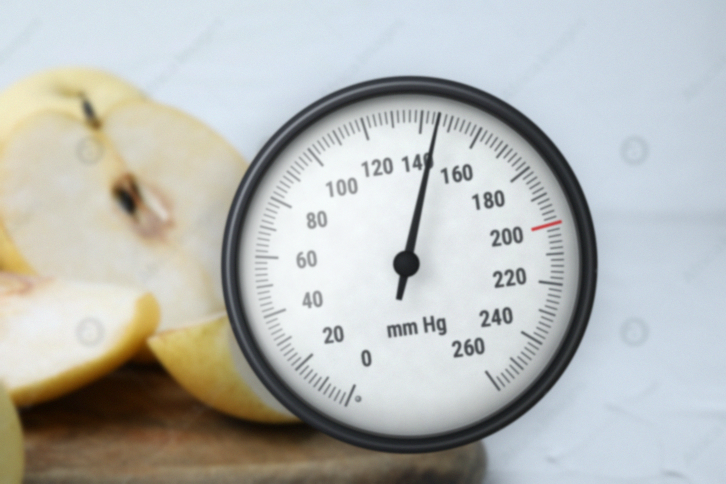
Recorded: **146** mmHg
